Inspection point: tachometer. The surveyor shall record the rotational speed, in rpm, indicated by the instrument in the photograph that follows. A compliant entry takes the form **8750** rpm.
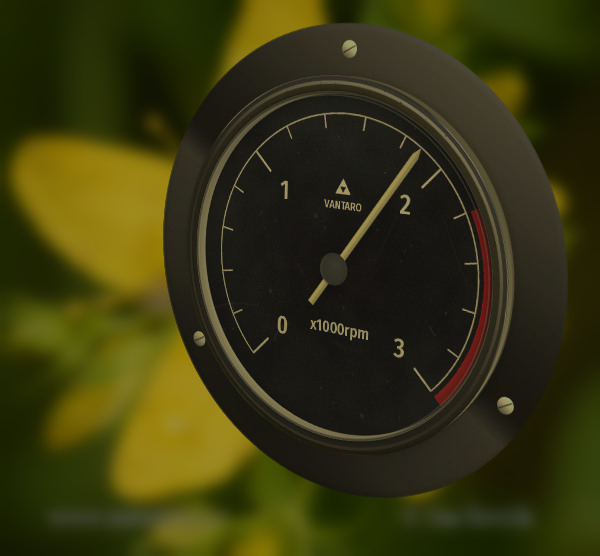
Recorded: **1900** rpm
